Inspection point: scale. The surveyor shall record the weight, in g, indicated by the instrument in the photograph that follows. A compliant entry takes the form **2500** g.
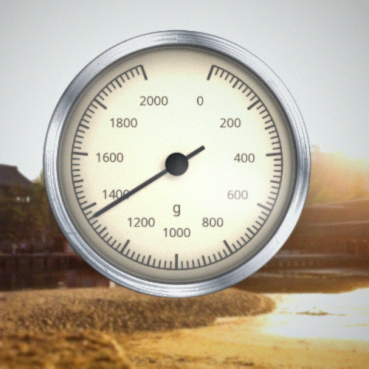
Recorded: **1360** g
